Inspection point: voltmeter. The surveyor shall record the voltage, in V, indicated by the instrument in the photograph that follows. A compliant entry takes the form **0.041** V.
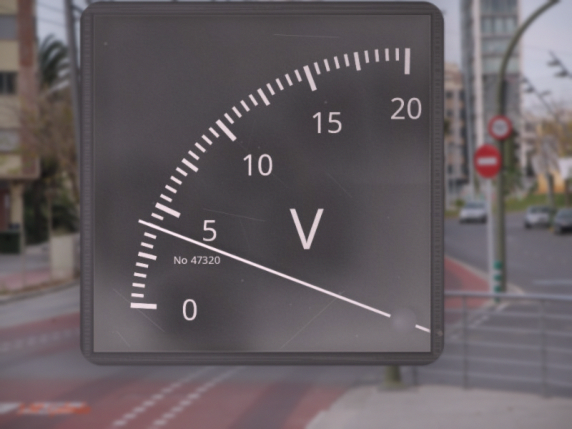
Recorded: **4** V
